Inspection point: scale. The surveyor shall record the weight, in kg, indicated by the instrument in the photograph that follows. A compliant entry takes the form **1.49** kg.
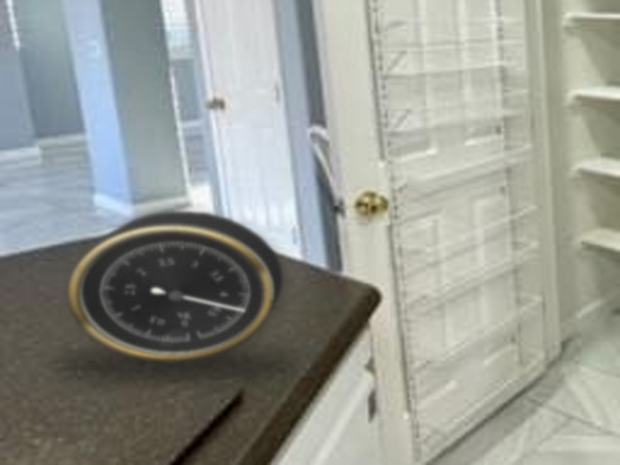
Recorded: **4.25** kg
